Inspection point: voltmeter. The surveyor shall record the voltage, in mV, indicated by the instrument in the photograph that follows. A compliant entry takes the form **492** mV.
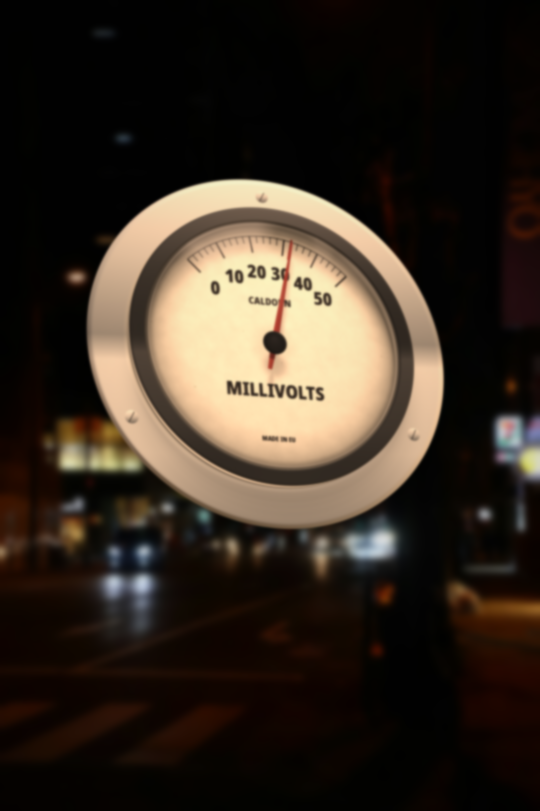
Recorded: **32** mV
